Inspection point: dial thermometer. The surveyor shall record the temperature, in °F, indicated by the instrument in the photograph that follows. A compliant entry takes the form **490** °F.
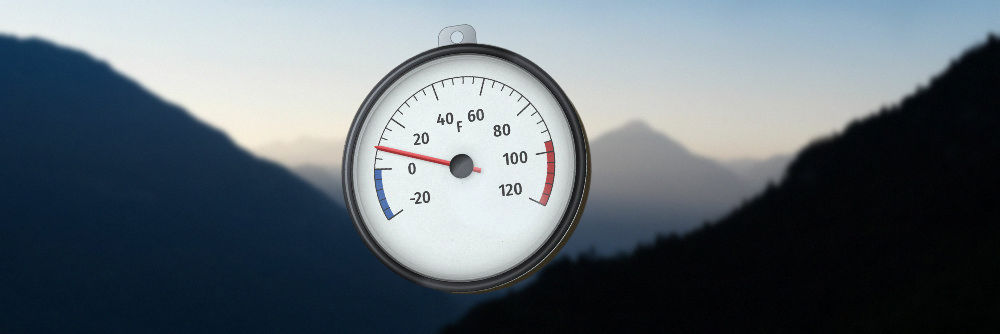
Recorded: **8** °F
